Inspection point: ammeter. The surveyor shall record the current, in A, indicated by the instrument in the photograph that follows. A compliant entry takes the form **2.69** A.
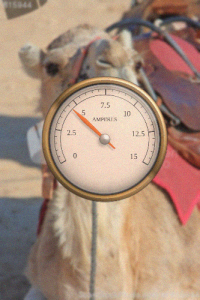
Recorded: **4.5** A
